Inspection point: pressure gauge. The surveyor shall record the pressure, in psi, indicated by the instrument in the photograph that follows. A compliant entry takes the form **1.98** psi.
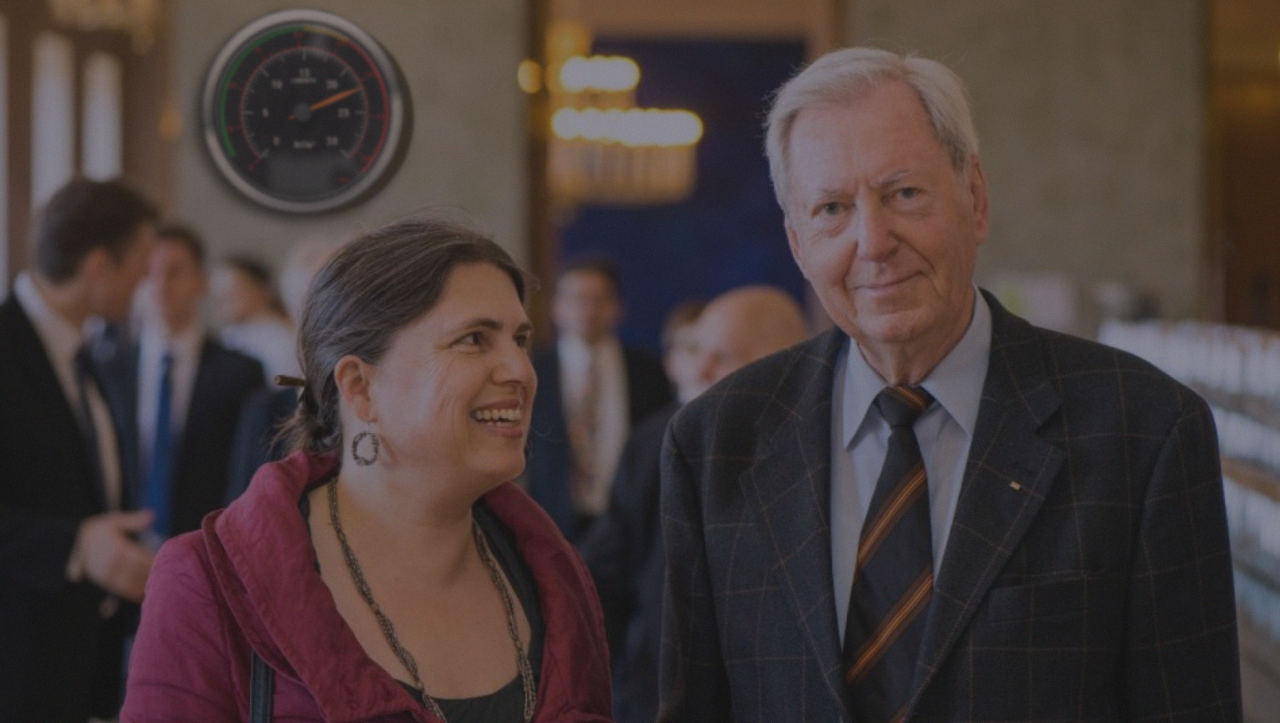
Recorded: **22.5** psi
